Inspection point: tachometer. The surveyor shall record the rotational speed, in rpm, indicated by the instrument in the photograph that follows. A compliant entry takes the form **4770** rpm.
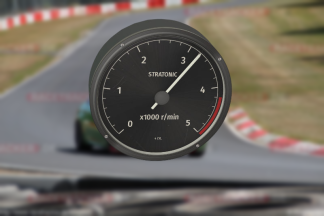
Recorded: **3200** rpm
